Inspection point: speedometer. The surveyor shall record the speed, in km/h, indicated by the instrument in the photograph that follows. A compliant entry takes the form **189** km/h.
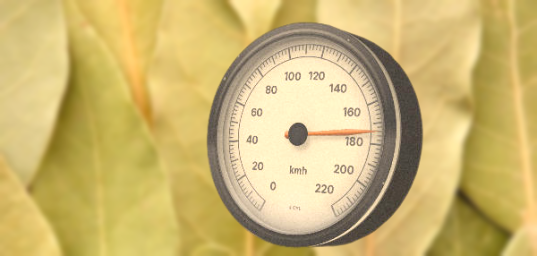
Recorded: **174** km/h
